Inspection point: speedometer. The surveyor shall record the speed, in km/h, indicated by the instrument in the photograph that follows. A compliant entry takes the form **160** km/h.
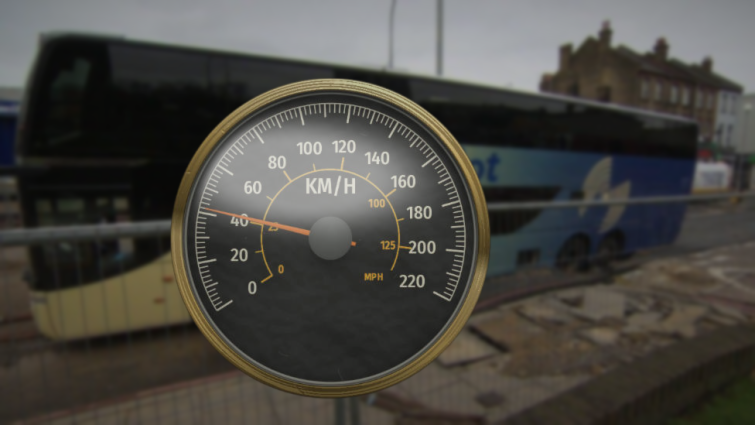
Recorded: **42** km/h
